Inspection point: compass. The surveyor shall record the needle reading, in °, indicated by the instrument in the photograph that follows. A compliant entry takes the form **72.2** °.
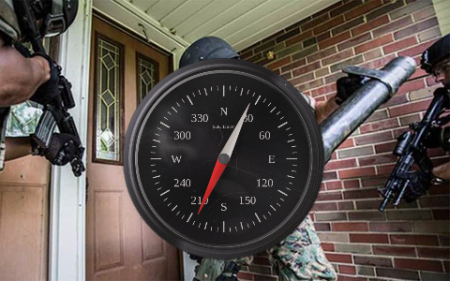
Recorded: **205** °
